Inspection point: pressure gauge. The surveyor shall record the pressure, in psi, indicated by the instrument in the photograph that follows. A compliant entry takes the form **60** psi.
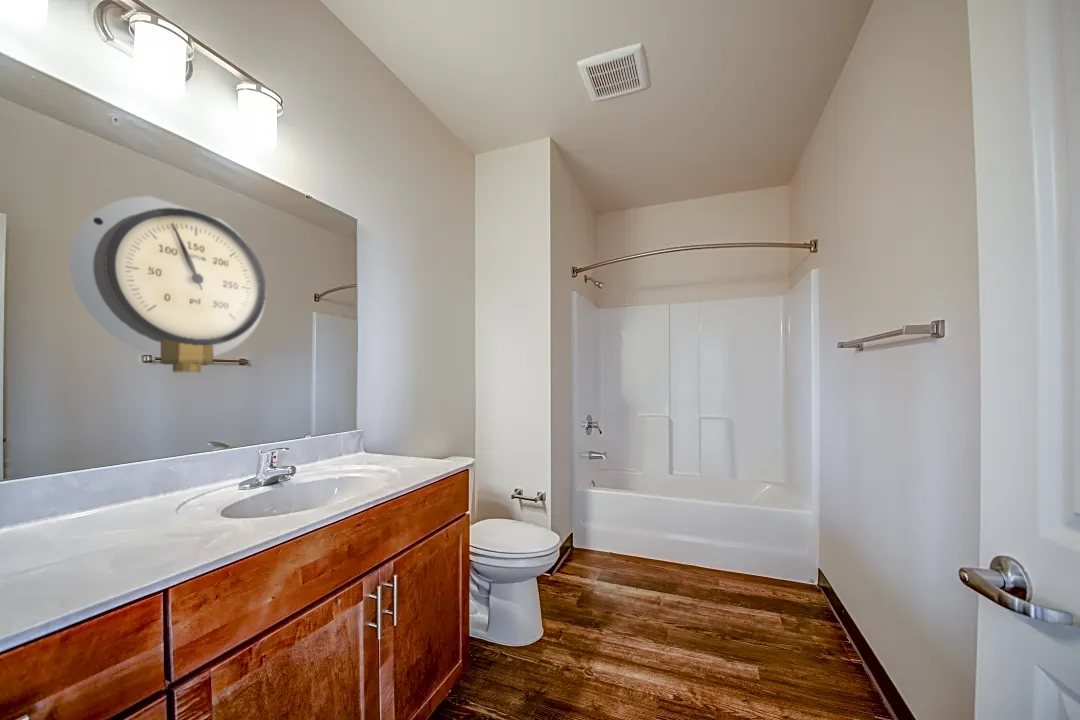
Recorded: **125** psi
